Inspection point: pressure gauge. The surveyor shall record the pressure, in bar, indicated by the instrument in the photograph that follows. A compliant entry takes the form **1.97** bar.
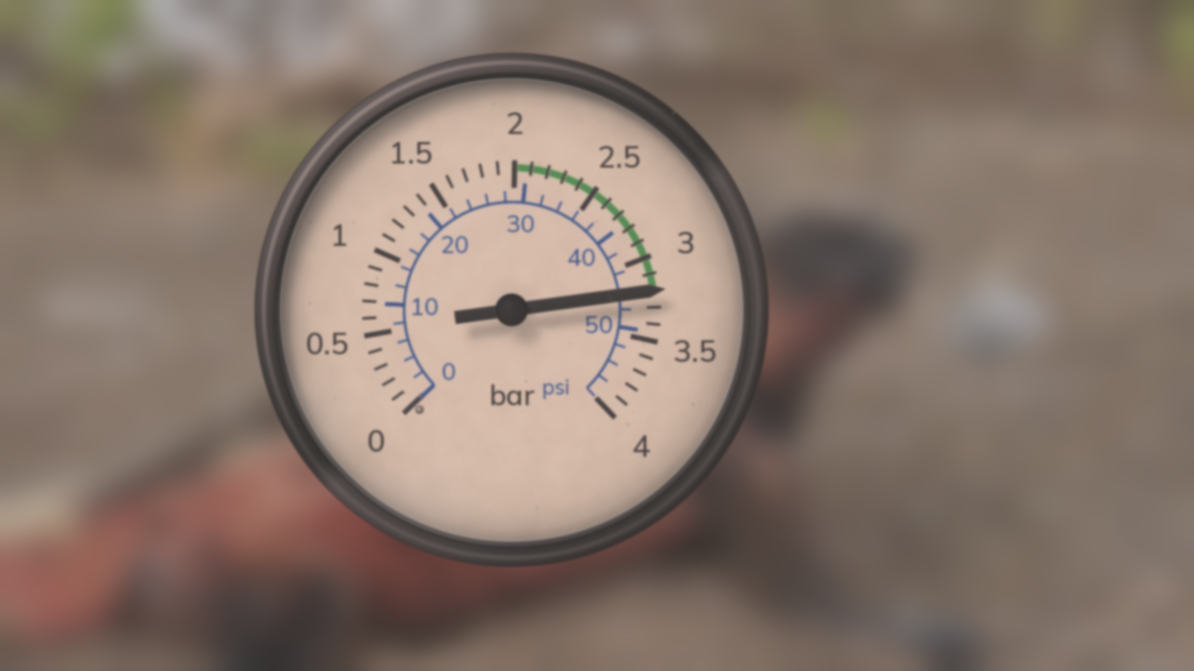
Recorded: **3.2** bar
